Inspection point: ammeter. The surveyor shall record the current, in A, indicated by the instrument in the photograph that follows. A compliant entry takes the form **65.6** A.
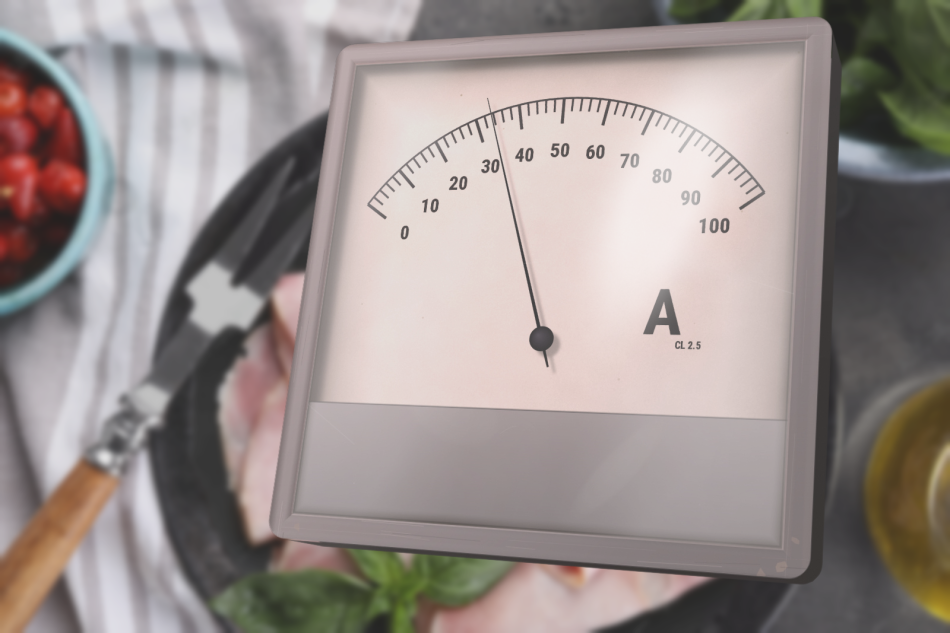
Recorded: **34** A
